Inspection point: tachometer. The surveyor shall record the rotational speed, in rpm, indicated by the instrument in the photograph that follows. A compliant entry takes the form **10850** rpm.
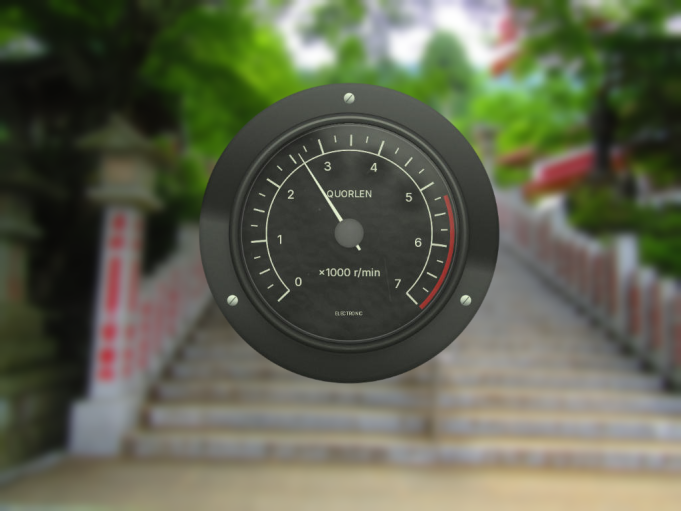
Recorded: **2625** rpm
